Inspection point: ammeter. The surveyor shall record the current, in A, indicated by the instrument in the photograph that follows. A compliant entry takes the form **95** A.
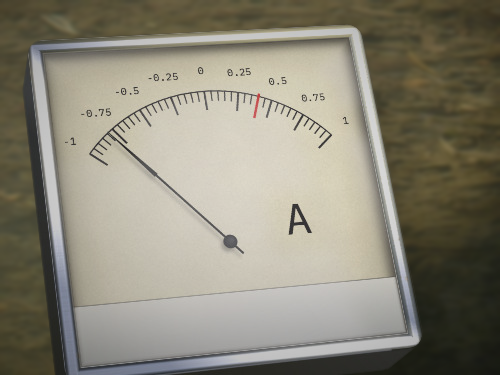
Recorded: **-0.8** A
